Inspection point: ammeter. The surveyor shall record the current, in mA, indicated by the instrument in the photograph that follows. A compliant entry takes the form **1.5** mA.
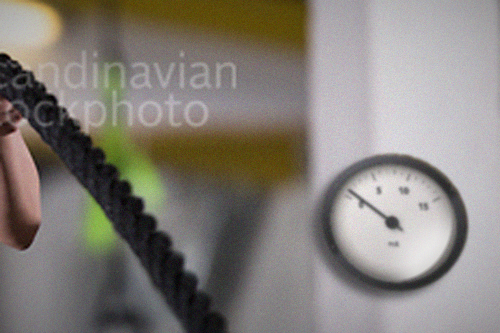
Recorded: **1** mA
